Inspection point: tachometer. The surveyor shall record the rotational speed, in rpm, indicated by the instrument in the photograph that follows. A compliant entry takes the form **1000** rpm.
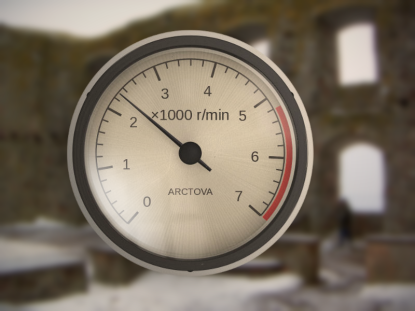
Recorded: **2300** rpm
